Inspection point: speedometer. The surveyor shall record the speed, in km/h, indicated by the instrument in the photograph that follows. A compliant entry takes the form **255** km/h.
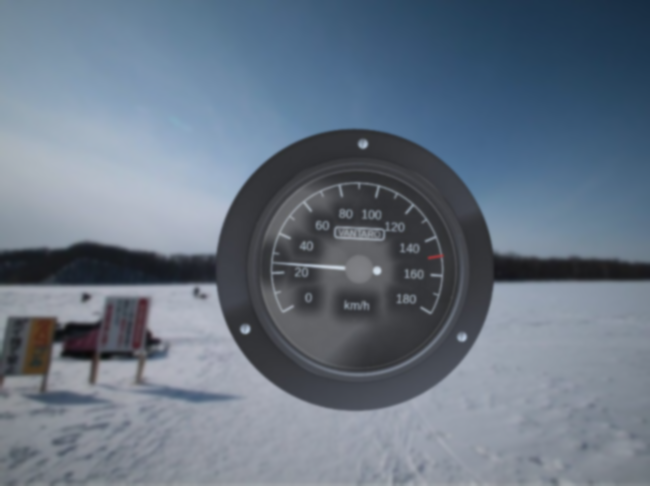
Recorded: **25** km/h
